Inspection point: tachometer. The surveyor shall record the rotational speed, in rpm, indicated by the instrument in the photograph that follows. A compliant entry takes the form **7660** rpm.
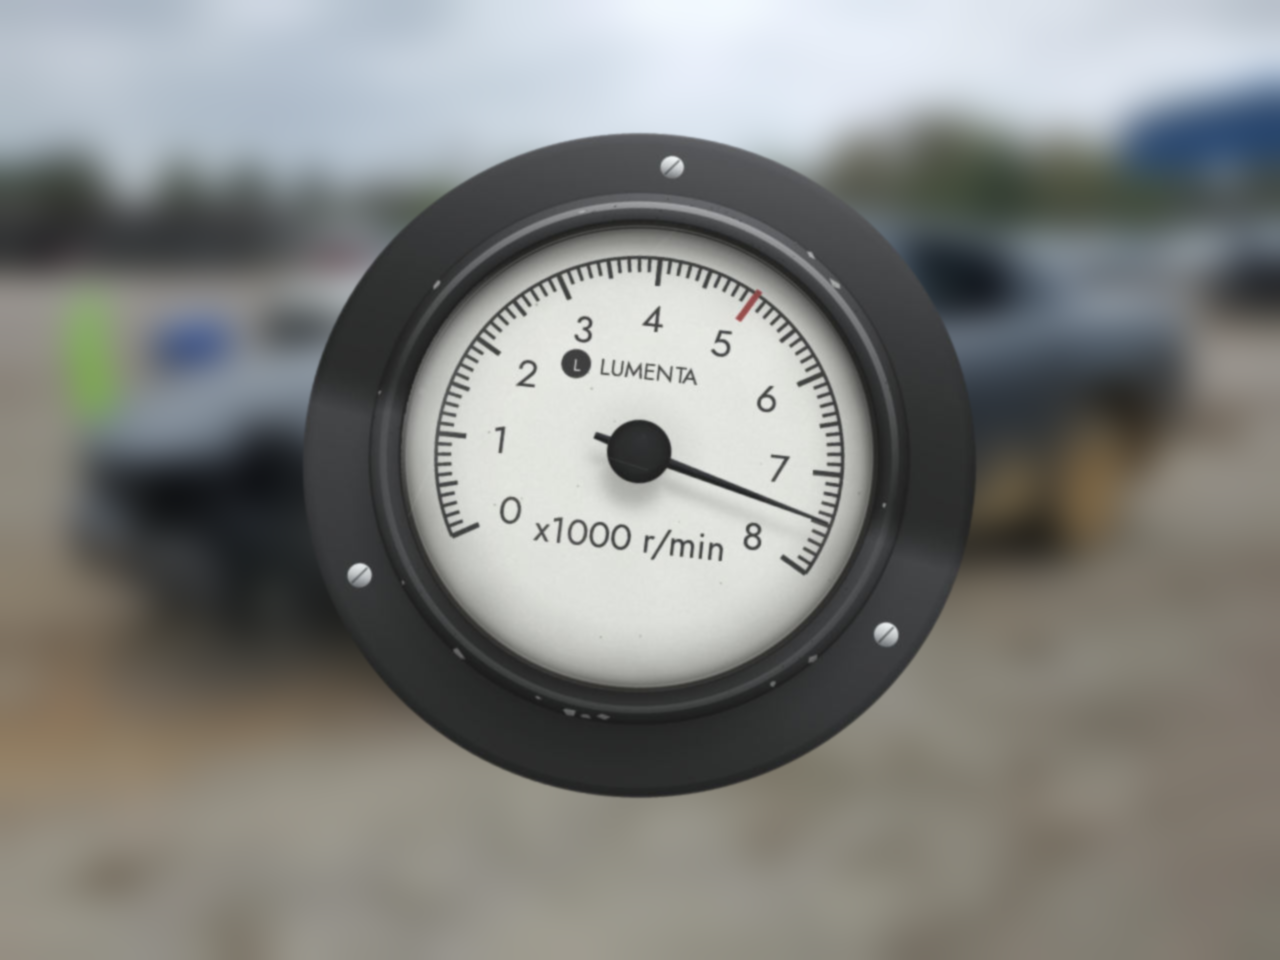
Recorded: **7500** rpm
